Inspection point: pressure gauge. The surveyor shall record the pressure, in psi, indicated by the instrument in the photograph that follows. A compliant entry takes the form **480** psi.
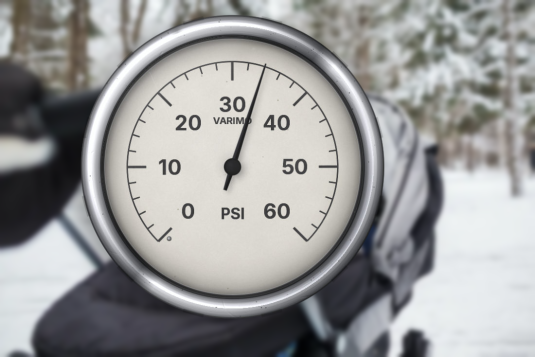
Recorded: **34** psi
